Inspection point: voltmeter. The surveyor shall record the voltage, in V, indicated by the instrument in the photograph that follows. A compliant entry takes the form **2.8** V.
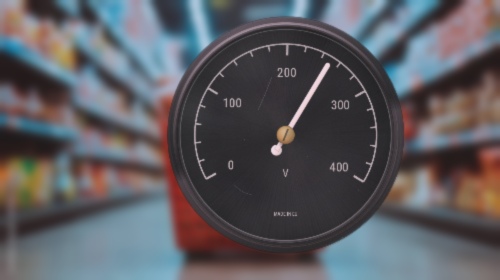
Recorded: **250** V
